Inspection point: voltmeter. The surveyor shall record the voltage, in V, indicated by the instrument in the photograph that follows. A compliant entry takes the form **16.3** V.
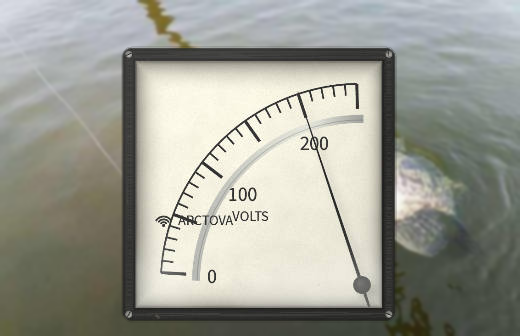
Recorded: **200** V
